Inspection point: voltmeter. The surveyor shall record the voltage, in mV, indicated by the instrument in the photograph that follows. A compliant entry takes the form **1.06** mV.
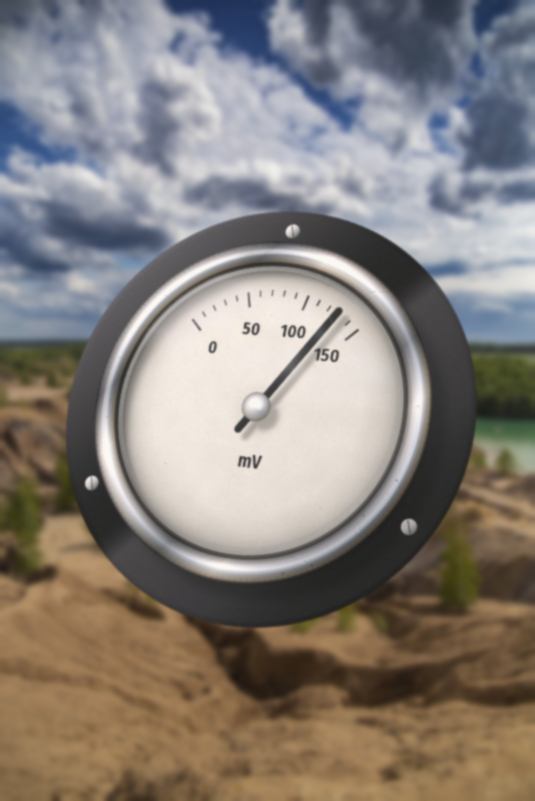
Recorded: **130** mV
